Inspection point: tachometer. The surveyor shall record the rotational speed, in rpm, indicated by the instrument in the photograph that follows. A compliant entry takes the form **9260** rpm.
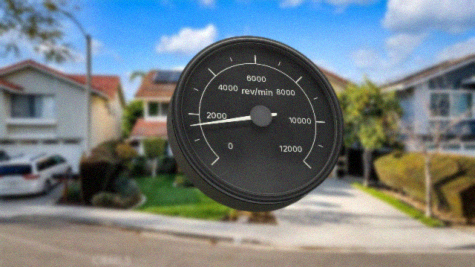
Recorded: **1500** rpm
